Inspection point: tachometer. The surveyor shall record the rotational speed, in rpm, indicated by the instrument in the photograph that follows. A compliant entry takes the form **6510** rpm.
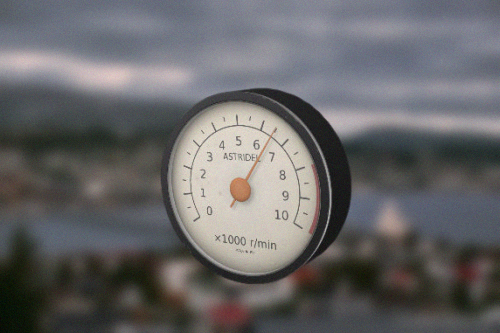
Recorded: **6500** rpm
